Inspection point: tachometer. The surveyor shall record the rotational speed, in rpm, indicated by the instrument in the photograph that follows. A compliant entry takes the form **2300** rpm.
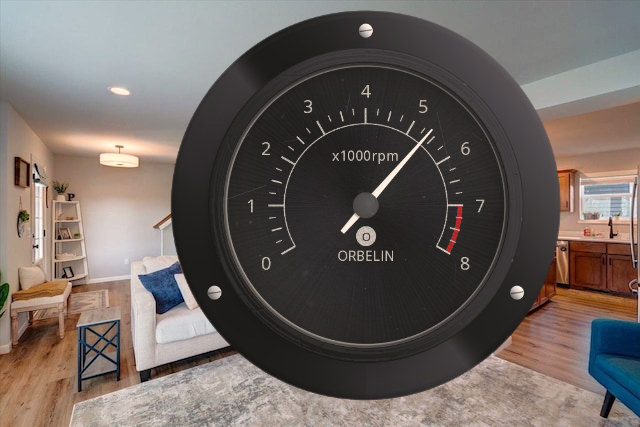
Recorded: **5375** rpm
